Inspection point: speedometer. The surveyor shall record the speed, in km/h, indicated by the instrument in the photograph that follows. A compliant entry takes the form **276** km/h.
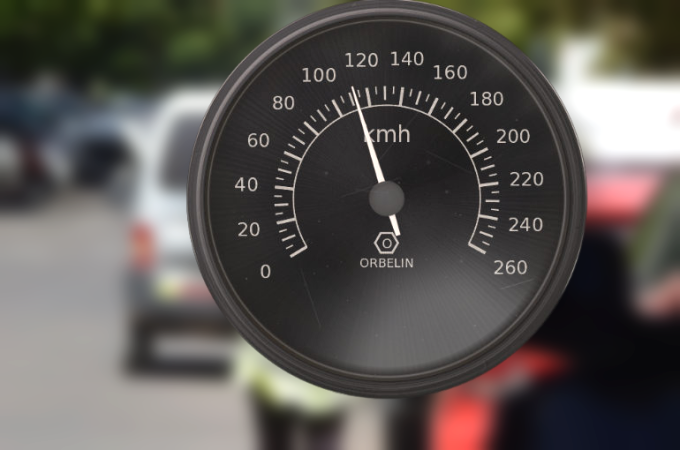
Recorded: **112.5** km/h
